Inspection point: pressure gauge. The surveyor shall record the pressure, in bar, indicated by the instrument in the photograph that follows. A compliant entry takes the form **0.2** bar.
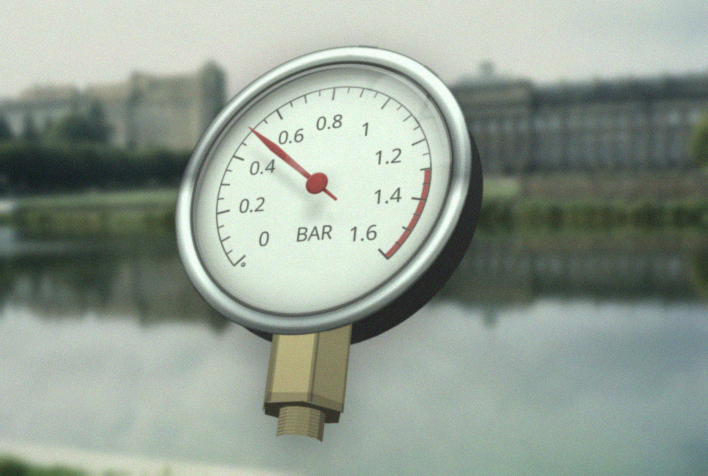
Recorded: **0.5** bar
